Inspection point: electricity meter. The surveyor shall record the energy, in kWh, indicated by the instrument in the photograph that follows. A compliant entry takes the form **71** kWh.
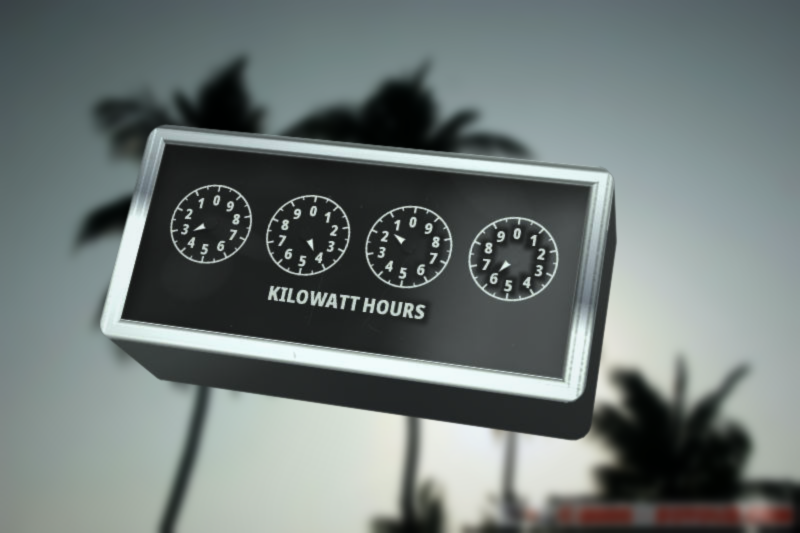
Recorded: **3416** kWh
